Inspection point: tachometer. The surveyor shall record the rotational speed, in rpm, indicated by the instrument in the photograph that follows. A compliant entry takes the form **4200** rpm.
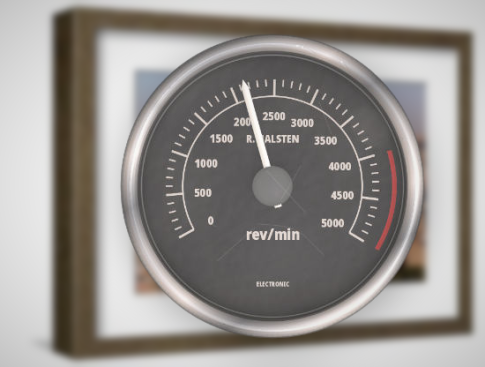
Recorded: **2150** rpm
